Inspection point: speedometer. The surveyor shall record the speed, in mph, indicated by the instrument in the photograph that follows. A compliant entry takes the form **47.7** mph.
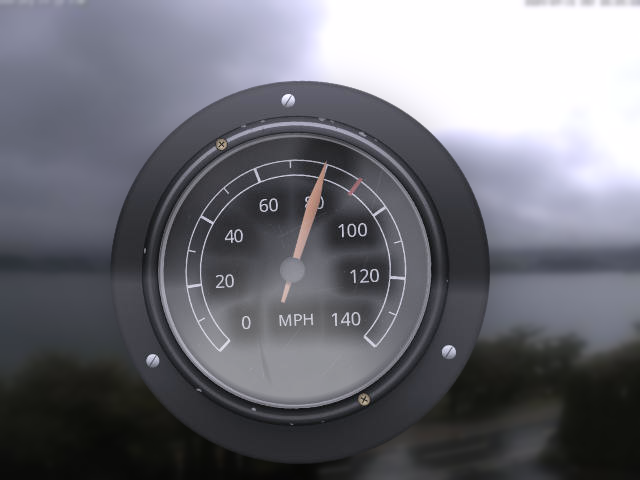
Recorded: **80** mph
